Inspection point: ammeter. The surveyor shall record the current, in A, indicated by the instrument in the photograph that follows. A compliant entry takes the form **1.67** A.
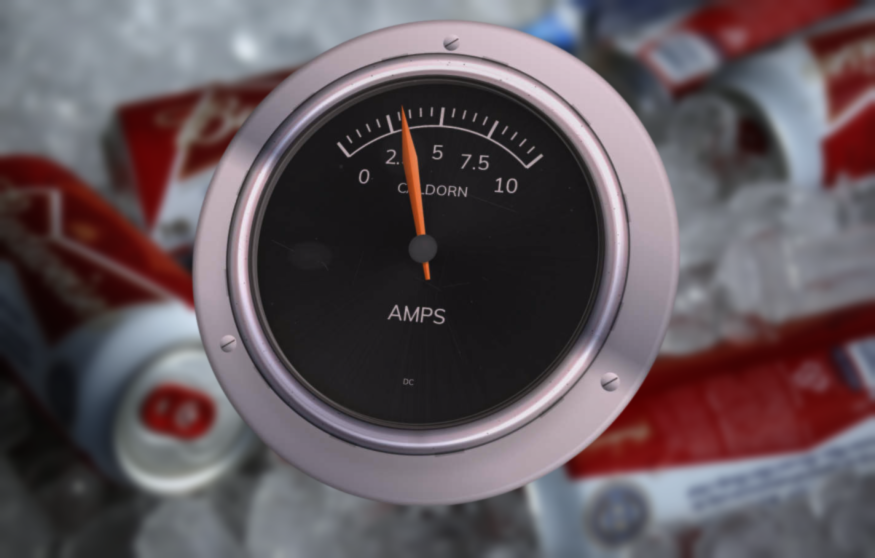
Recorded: **3.25** A
